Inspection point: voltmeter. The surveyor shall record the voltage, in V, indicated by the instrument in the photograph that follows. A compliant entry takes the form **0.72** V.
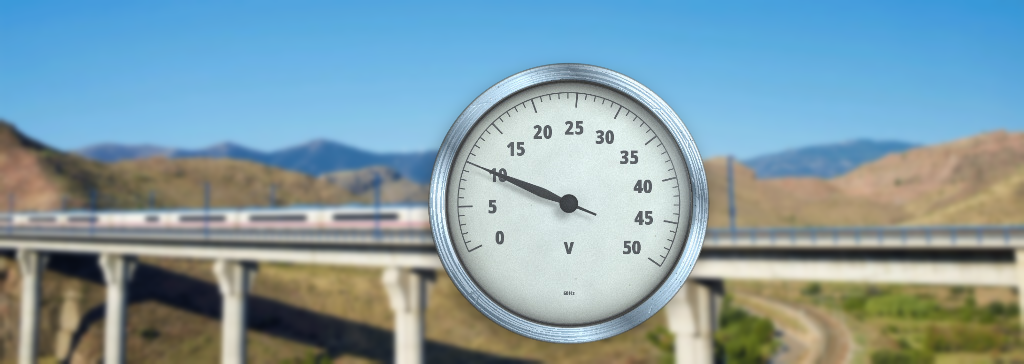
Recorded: **10** V
